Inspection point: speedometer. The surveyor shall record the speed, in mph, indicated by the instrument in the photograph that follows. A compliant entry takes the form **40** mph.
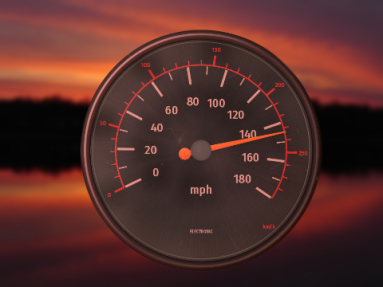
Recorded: **145** mph
